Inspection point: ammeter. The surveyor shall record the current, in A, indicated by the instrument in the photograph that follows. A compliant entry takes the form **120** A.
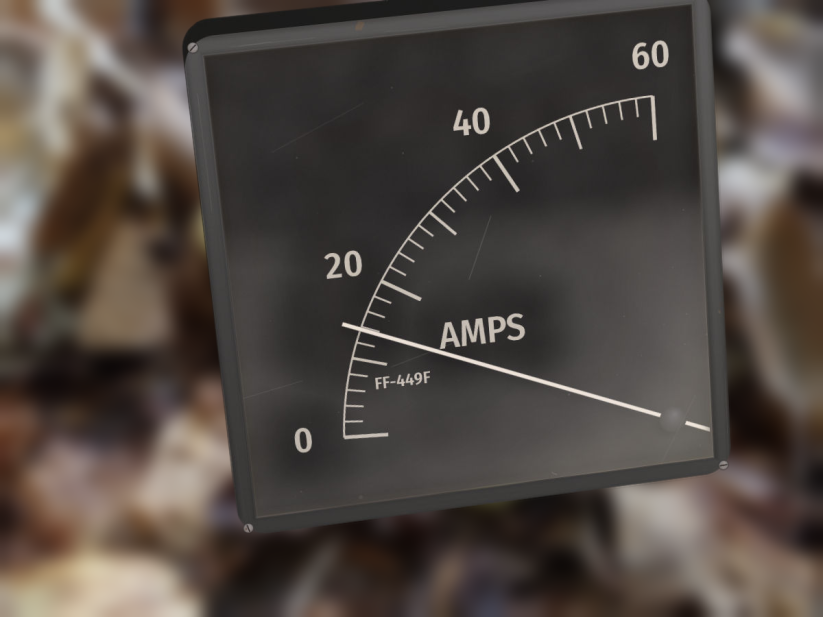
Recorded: **14** A
